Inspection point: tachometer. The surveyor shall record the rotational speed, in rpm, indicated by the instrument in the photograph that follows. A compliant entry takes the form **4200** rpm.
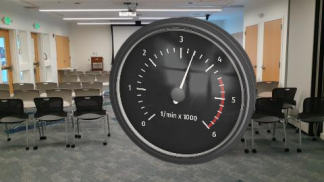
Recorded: **3400** rpm
